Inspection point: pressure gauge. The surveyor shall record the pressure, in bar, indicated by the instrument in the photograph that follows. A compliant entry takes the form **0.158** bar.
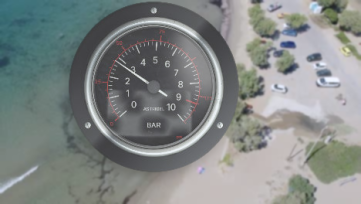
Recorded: **2.8** bar
